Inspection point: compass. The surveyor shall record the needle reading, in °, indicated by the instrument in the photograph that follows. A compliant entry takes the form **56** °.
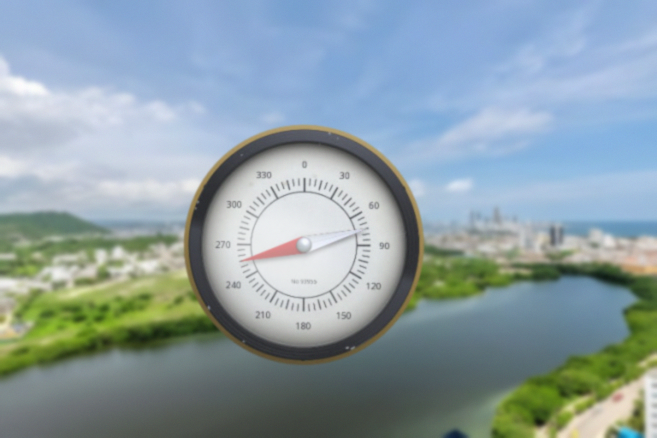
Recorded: **255** °
